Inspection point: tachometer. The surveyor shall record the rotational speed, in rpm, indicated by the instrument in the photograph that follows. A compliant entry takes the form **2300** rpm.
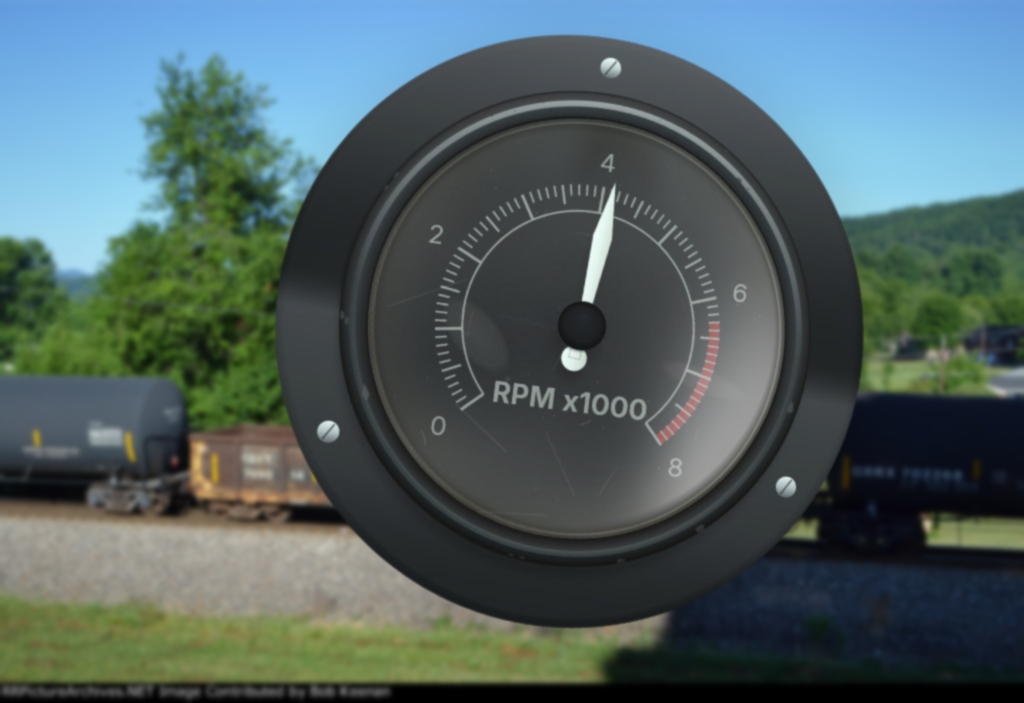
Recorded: **4100** rpm
